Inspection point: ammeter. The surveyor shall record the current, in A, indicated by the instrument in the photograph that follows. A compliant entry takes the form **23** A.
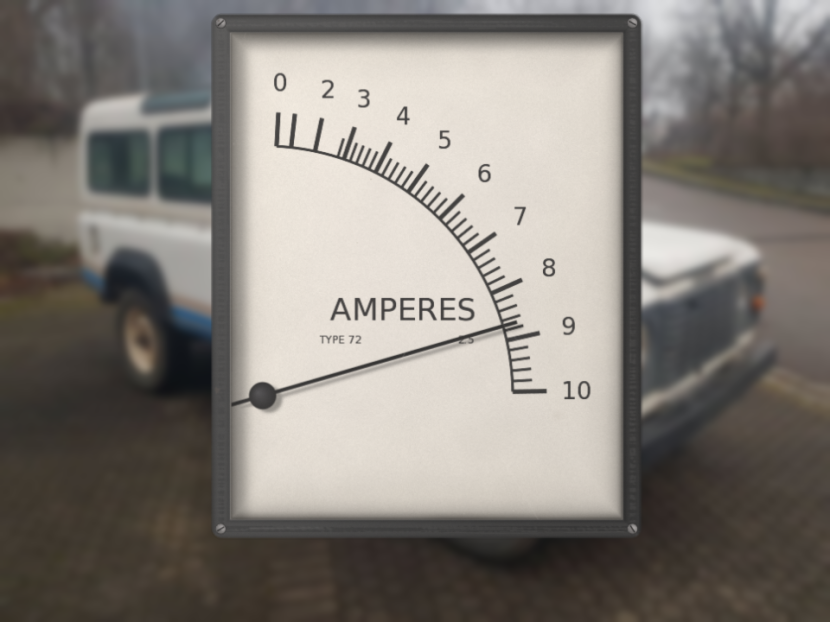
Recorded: **8.7** A
